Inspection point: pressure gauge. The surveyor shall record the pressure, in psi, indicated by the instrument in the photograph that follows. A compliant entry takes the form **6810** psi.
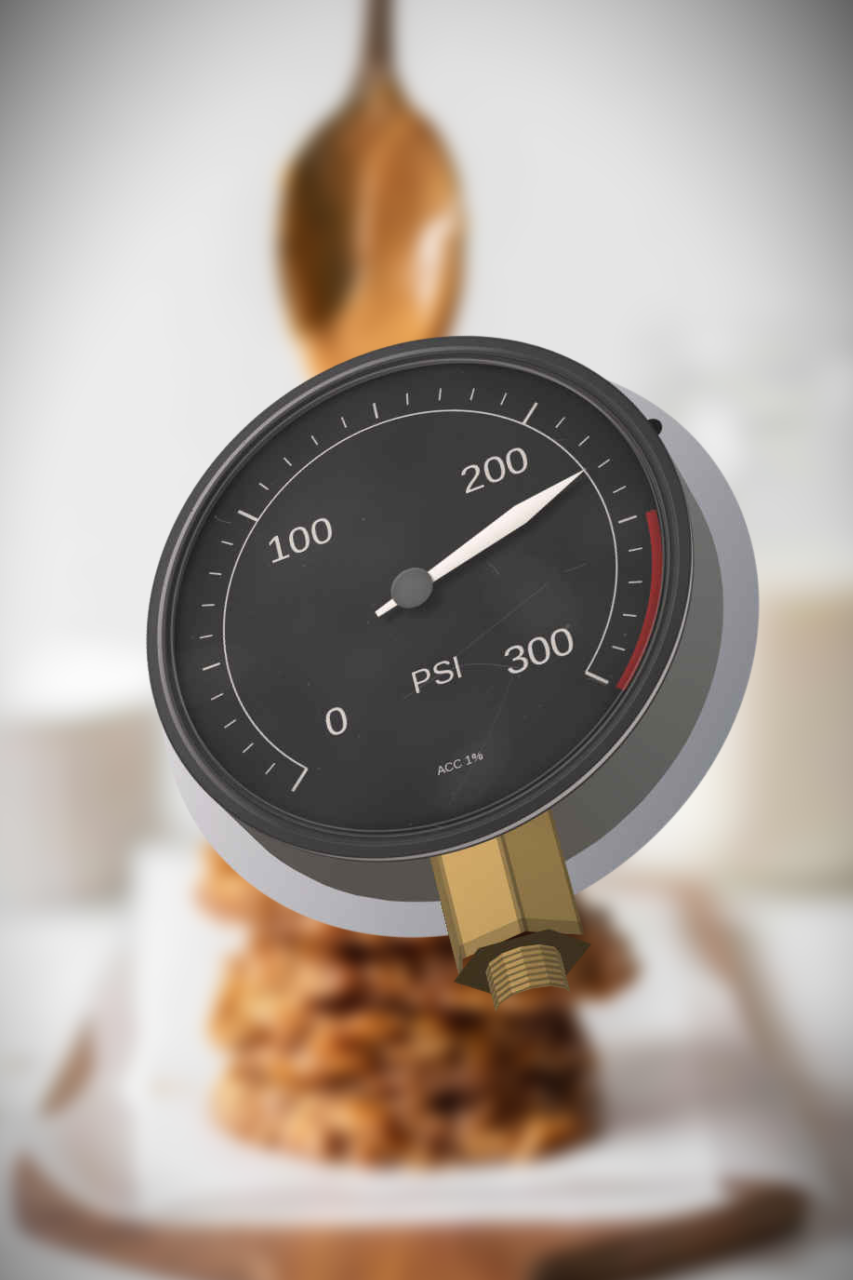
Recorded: **230** psi
